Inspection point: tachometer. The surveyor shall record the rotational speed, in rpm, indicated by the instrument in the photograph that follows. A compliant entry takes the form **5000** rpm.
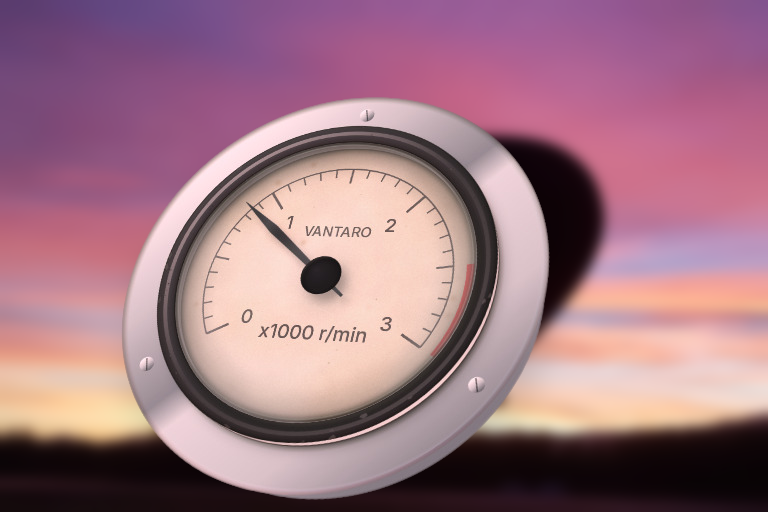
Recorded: **850** rpm
